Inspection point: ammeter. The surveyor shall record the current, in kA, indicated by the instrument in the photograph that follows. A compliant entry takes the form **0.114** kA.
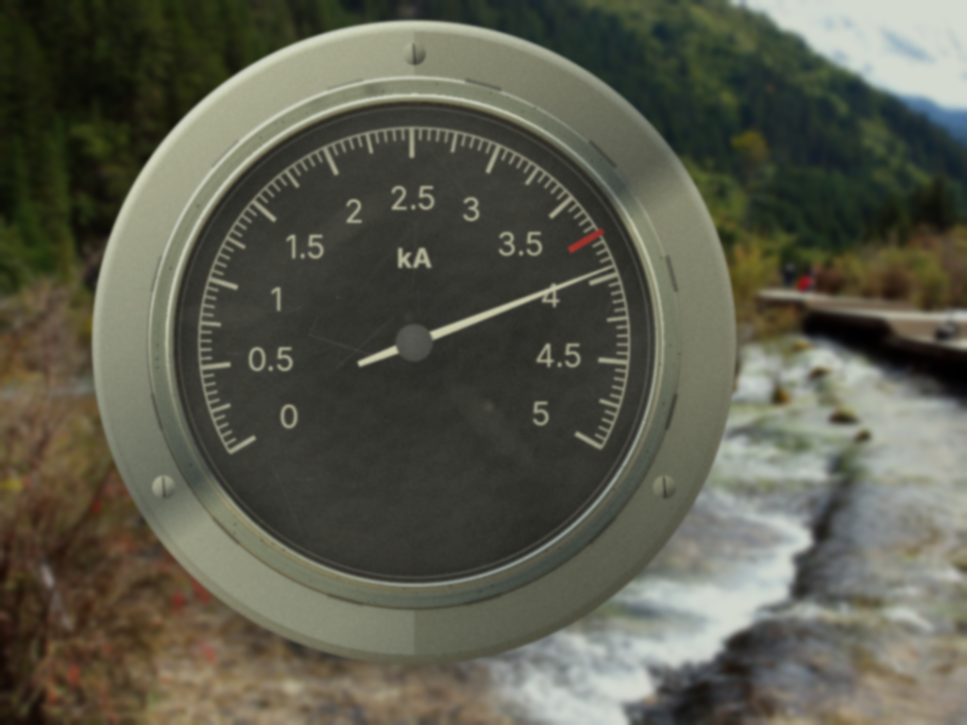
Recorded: **3.95** kA
